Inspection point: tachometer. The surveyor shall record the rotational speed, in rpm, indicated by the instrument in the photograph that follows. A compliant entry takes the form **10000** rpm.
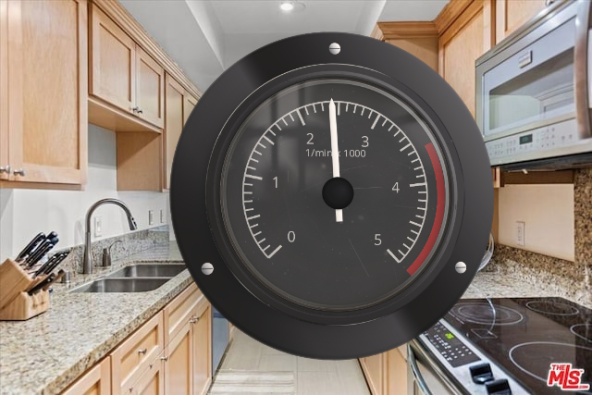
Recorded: **2400** rpm
